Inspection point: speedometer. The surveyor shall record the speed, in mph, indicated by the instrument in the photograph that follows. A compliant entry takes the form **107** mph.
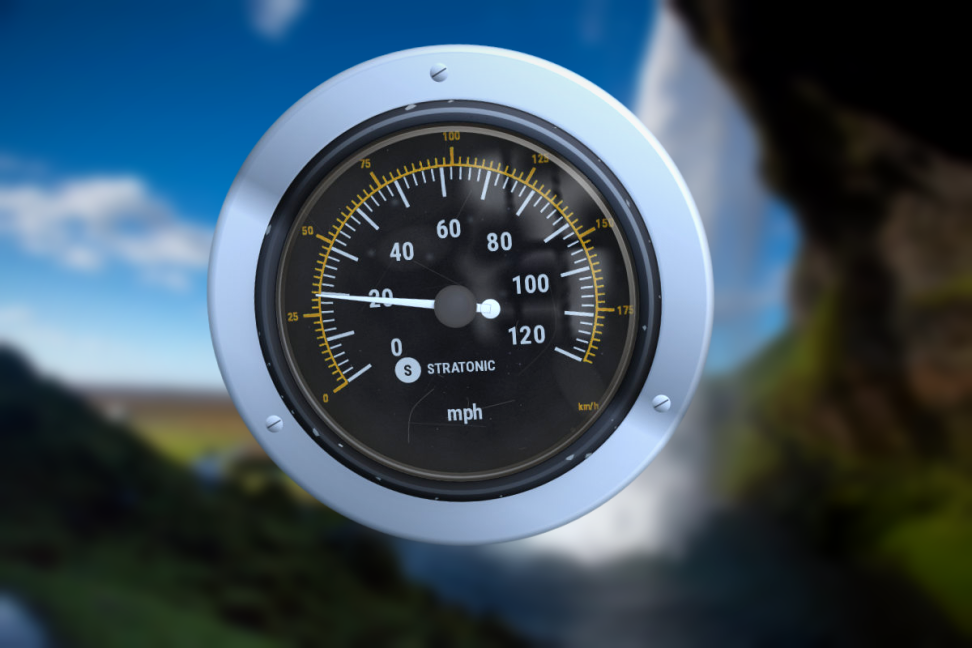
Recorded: **20** mph
